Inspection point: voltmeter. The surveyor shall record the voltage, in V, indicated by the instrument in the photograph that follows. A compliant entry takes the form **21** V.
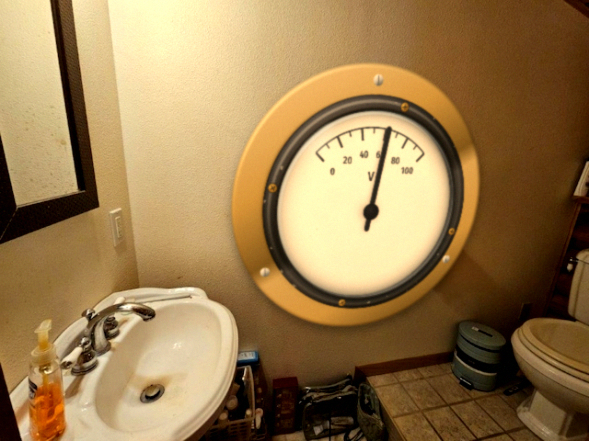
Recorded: **60** V
